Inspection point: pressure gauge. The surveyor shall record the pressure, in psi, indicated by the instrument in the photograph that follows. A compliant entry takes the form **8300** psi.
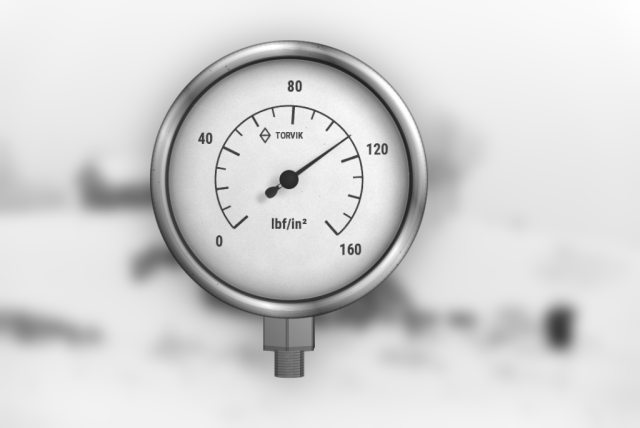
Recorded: **110** psi
